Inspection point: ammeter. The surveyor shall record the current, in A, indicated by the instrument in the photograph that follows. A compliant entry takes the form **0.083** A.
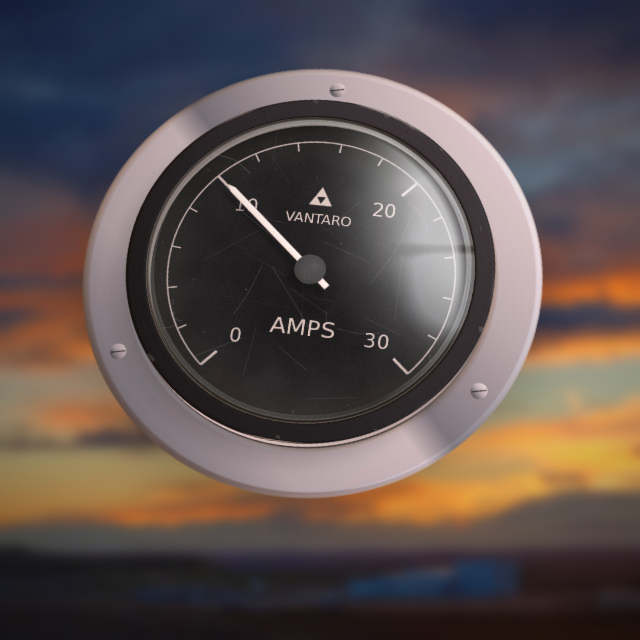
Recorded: **10** A
